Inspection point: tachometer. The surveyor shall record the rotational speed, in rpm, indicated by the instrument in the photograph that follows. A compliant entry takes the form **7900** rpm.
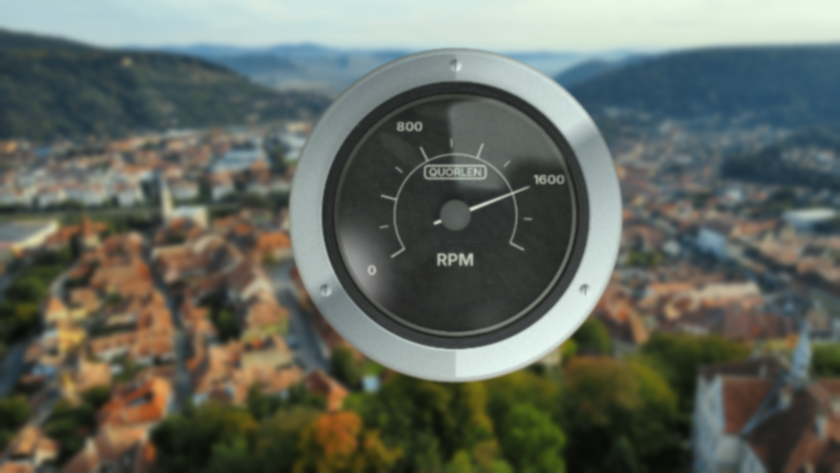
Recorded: **1600** rpm
